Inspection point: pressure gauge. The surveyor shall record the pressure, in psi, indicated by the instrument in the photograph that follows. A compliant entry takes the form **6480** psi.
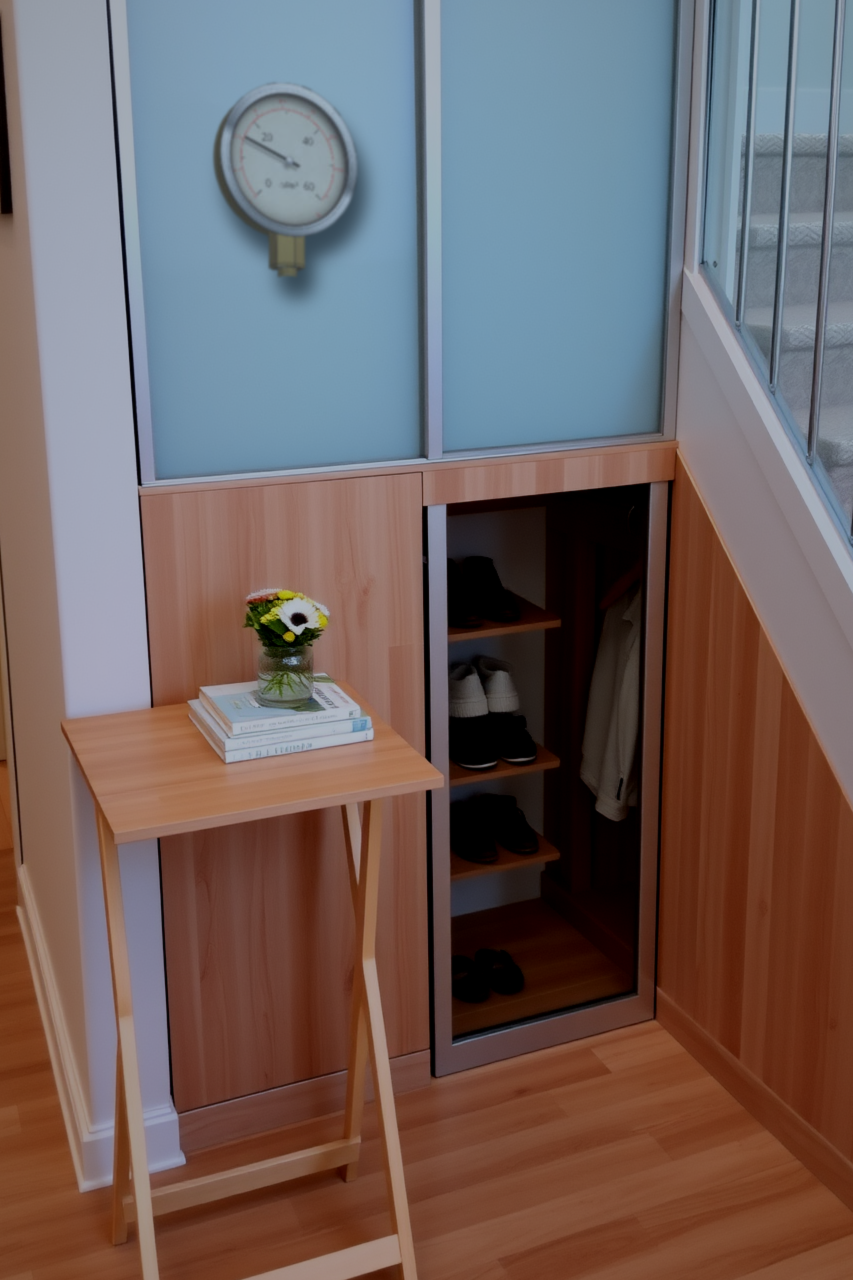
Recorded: **15** psi
